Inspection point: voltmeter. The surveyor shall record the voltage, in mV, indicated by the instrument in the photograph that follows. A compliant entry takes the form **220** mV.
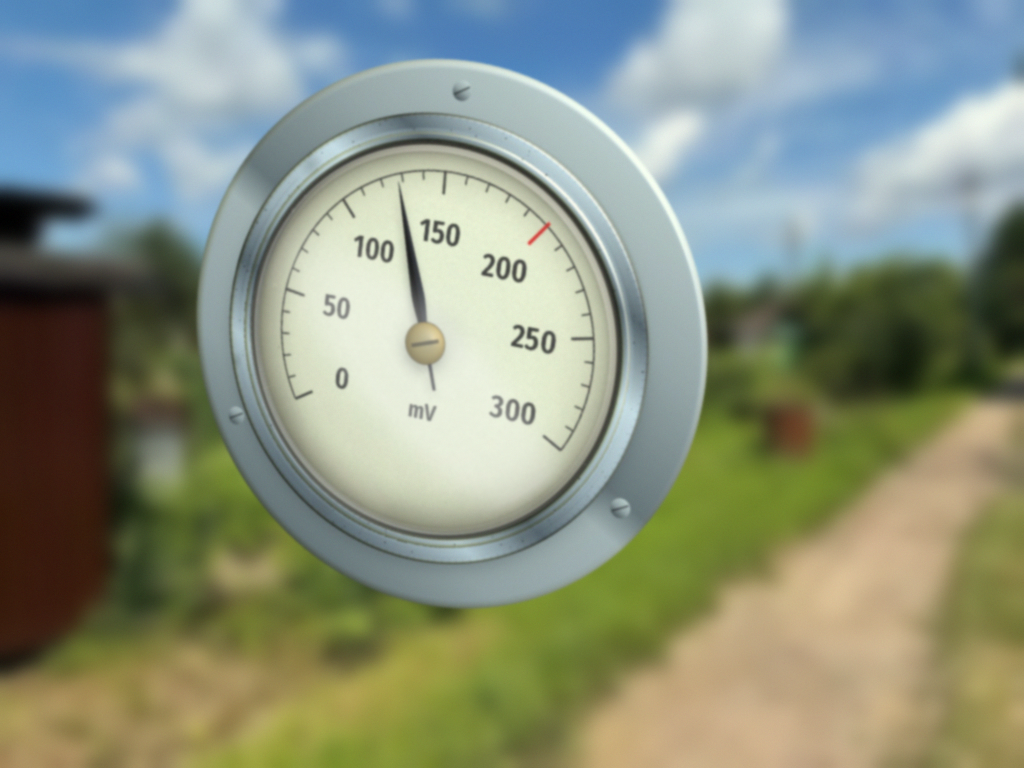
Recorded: **130** mV
